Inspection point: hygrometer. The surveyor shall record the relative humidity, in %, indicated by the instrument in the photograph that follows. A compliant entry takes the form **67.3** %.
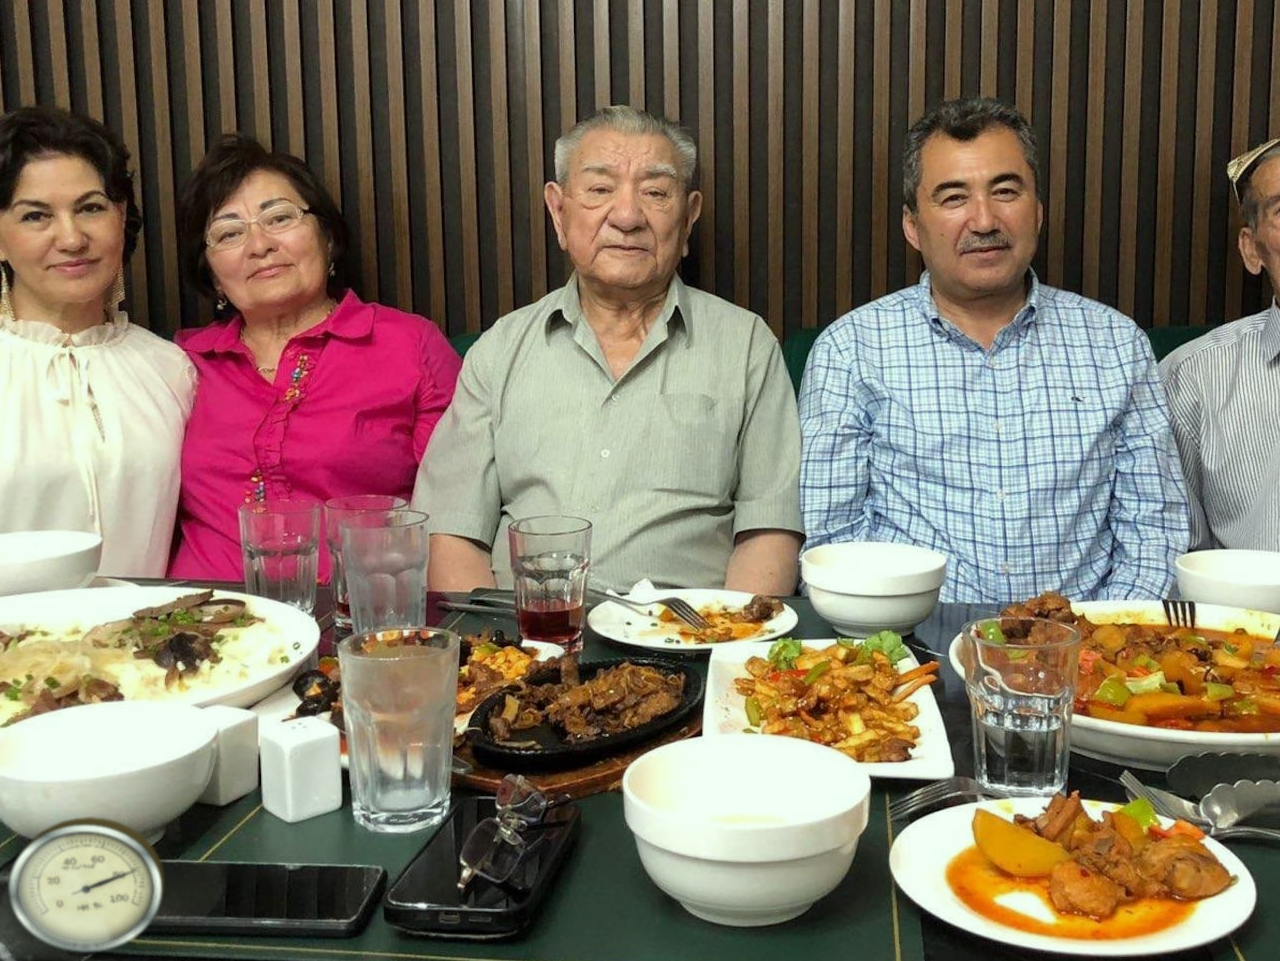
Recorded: **80** %
